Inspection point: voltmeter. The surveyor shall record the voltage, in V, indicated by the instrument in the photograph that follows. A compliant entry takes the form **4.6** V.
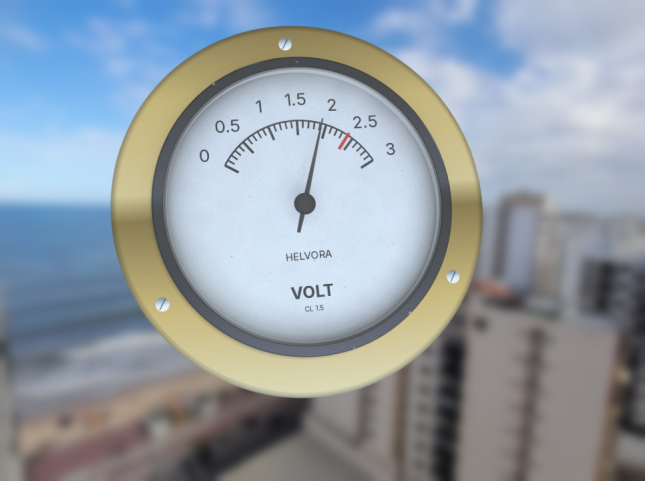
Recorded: **1.9** V
